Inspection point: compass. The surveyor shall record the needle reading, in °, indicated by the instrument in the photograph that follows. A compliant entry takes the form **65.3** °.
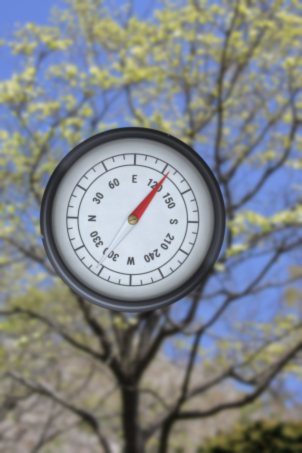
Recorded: **125** °
